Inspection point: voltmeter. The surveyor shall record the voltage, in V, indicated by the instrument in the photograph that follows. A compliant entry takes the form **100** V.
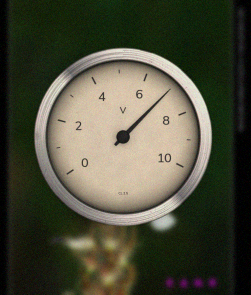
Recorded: **7** V
